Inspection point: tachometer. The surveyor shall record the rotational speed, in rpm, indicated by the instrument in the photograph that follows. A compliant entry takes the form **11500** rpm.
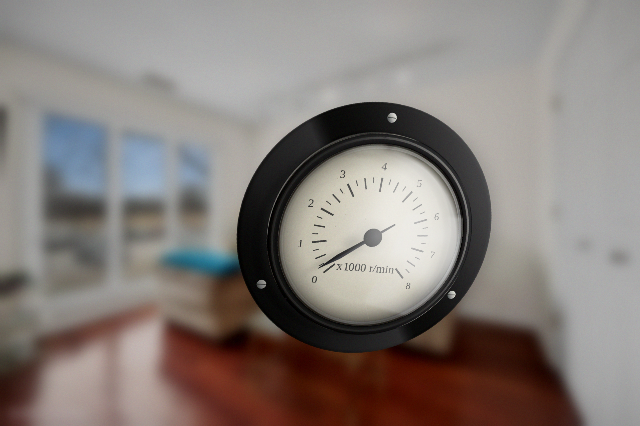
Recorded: **250** rpm
